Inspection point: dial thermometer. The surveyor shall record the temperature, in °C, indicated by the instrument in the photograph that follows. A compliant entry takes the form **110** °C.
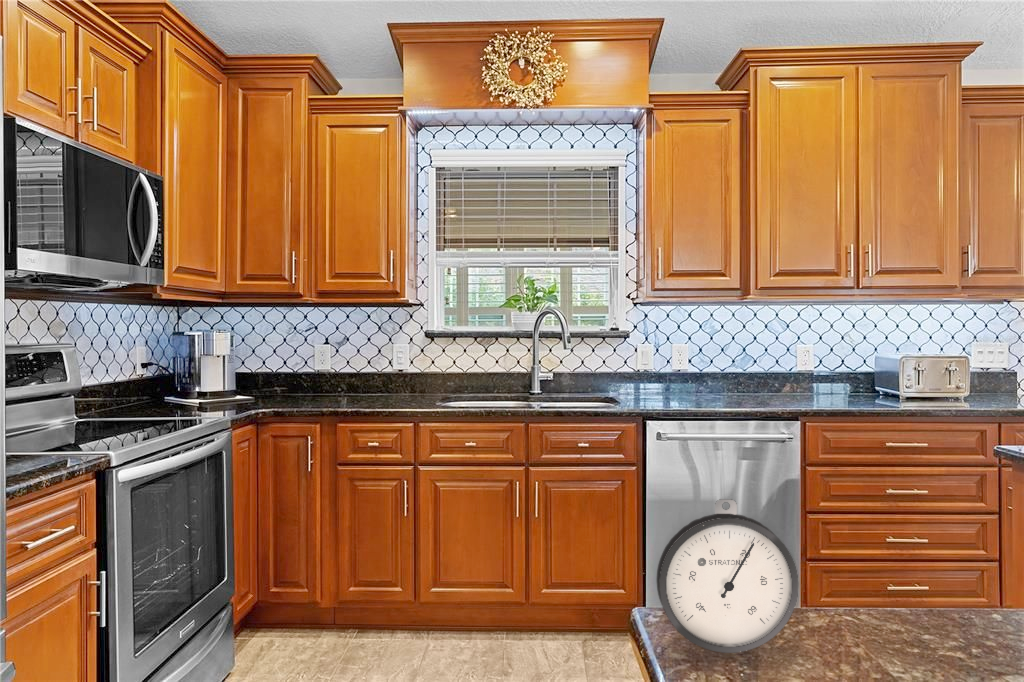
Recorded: **20** °C
